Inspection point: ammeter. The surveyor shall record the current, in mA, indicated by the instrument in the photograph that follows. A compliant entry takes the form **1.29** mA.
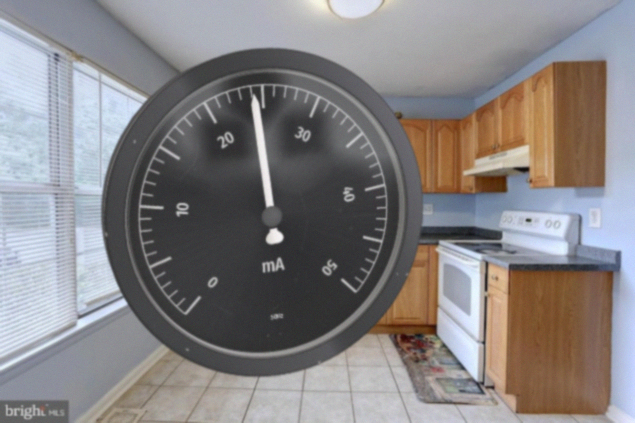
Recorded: **24** mA
